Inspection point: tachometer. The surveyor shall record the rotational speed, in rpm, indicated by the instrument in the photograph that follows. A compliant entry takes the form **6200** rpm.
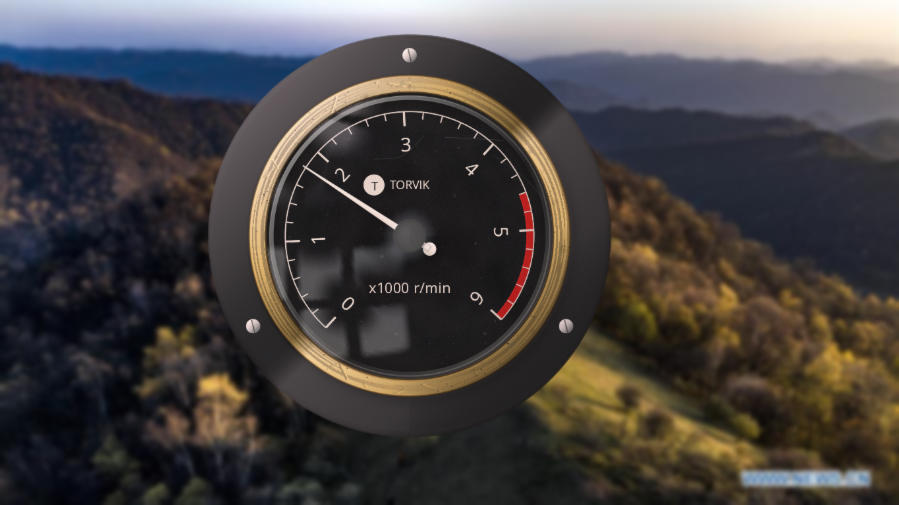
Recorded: **1800** rpm
